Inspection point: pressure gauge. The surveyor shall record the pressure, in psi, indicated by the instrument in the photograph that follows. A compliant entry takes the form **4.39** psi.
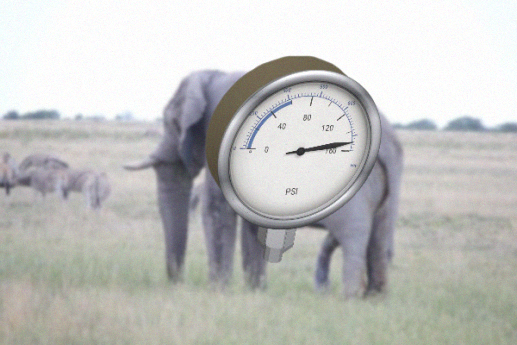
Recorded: **150** psi
